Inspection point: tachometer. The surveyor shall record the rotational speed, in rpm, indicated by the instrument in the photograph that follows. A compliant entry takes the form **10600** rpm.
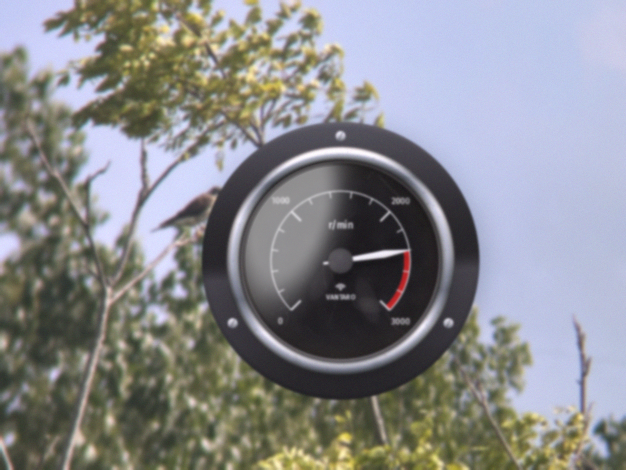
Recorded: **2400** rpm
